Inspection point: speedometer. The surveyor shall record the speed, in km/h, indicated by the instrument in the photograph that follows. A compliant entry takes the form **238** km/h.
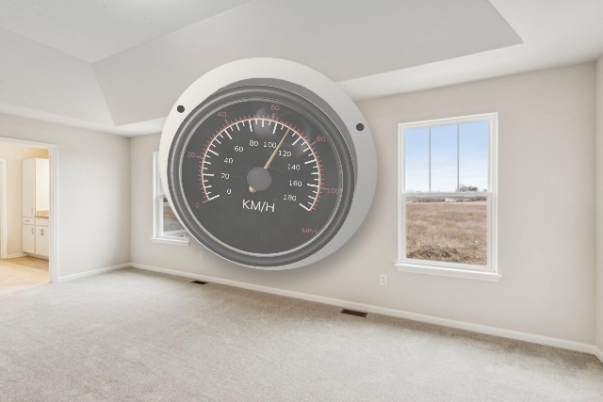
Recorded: **110** km/h
